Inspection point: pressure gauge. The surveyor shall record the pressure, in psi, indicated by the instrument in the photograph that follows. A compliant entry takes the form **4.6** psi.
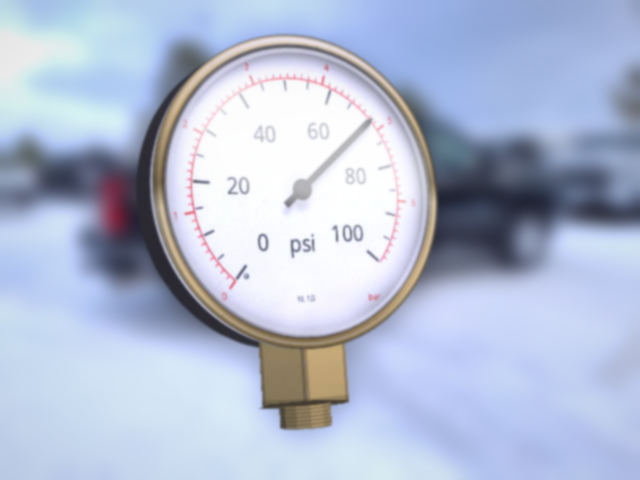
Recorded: **70** psi
